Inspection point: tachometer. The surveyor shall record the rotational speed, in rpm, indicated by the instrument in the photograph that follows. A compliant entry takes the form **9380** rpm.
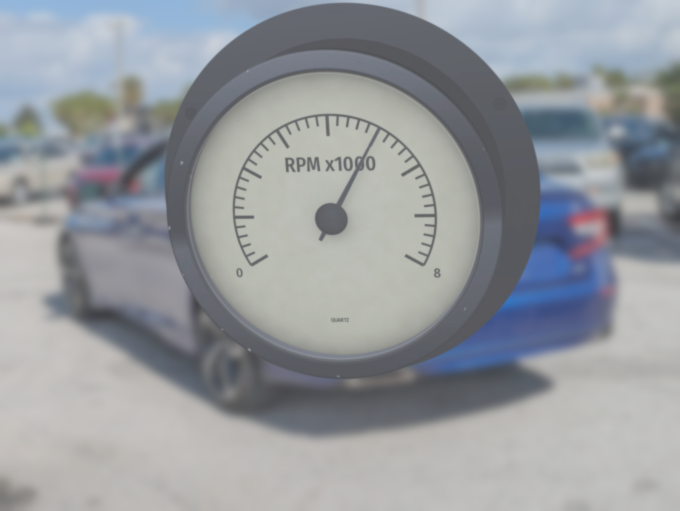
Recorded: **5000** rpm
